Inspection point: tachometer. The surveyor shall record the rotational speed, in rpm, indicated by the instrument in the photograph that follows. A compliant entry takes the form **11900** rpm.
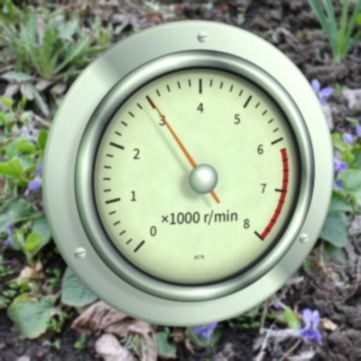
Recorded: **3000** rpm
